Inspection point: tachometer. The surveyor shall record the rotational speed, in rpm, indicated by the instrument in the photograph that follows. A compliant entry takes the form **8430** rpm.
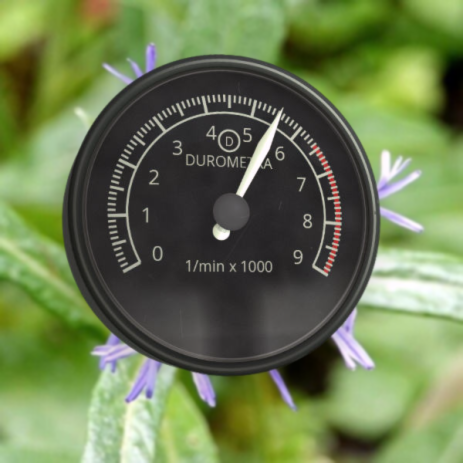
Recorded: **5500** rpm
